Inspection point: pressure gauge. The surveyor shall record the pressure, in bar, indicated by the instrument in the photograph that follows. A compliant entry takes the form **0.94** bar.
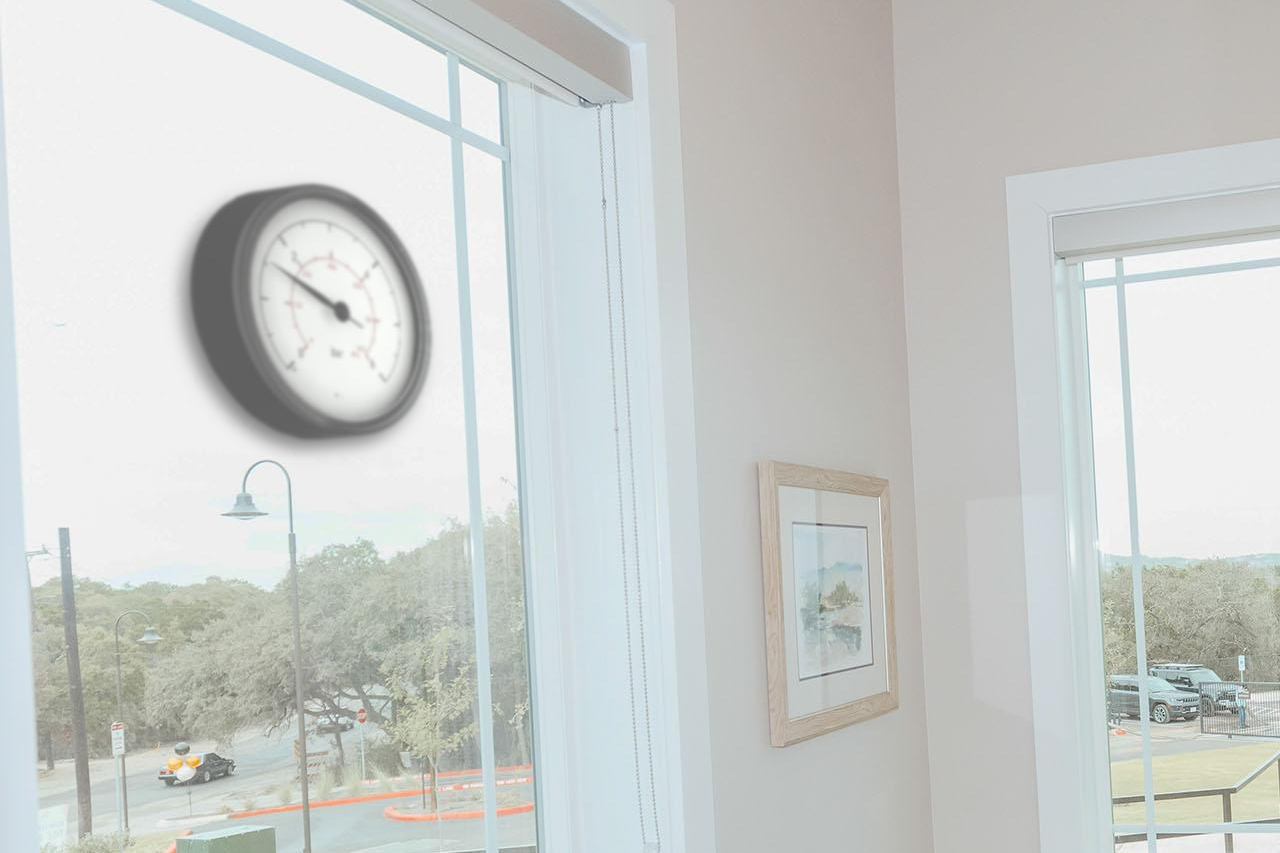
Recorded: **1.5** bar
